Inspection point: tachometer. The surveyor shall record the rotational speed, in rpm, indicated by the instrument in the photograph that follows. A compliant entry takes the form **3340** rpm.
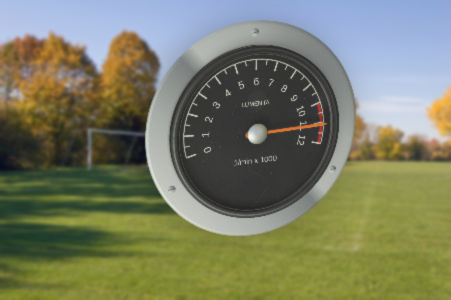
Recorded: **11000** rpm
